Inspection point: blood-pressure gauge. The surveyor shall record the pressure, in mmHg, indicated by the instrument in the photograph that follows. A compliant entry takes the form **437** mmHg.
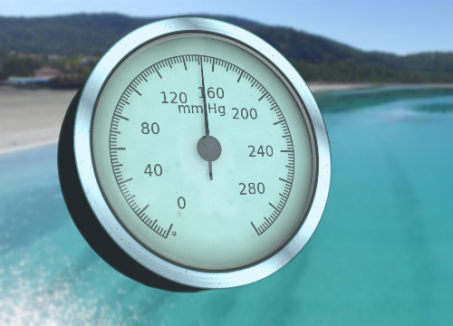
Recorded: **150** mmHg
